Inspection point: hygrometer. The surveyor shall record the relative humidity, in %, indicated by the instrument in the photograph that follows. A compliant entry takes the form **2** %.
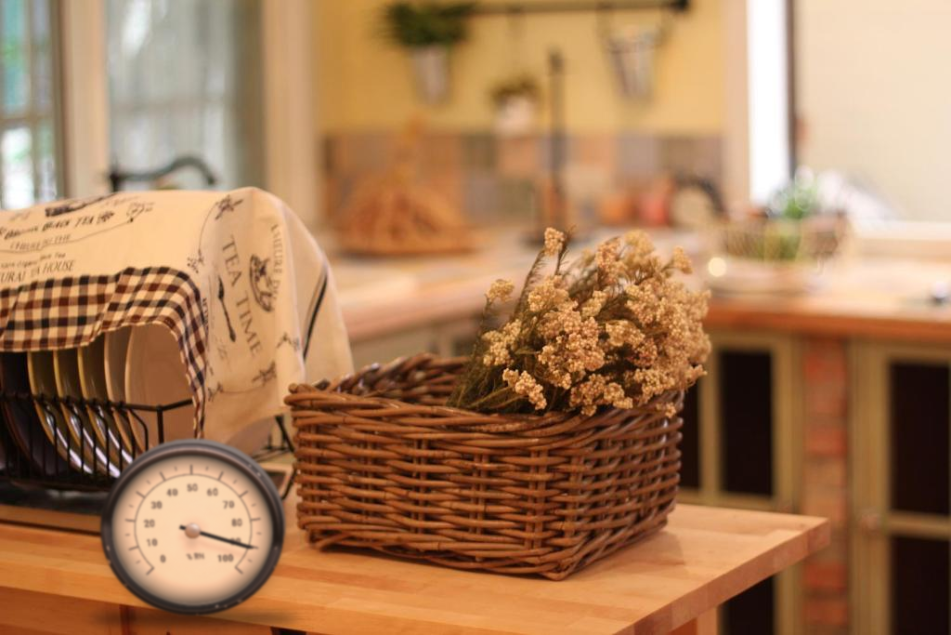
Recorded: **90** %
